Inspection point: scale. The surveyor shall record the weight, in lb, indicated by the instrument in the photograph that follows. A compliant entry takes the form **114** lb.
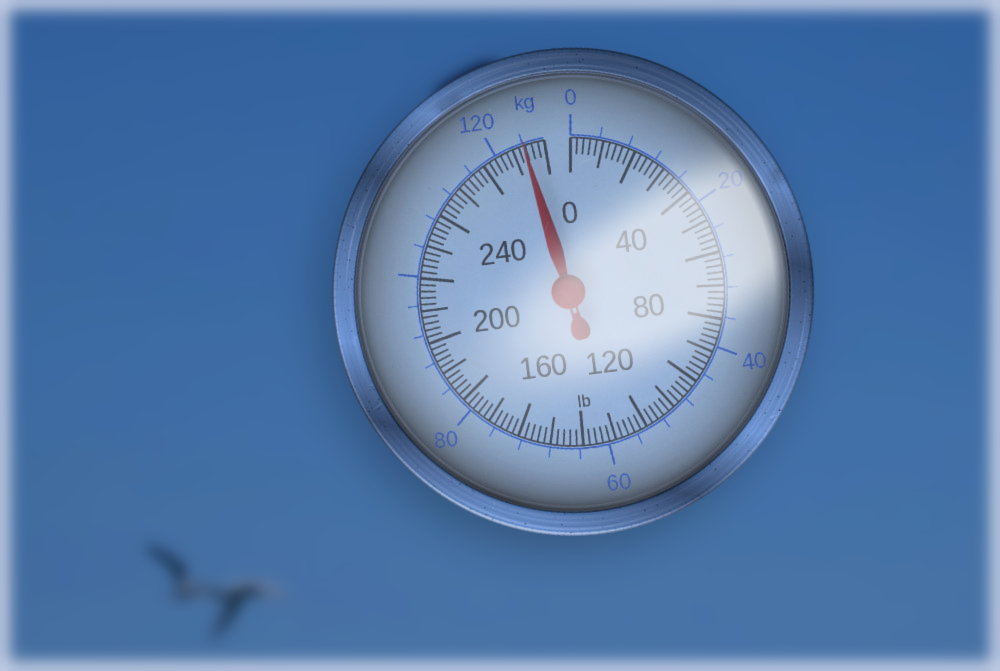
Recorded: **274** lb
